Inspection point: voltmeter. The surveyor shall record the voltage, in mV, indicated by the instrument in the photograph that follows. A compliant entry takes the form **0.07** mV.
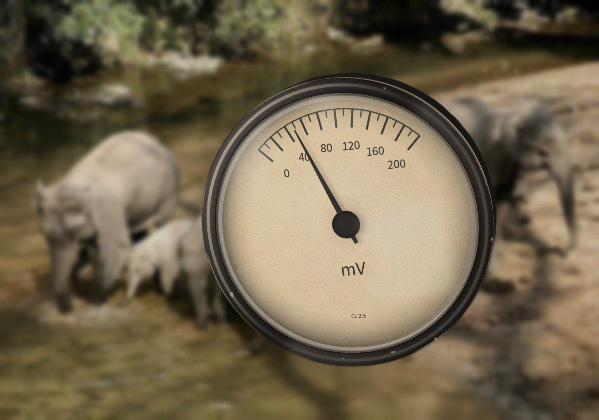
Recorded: **50** mV
